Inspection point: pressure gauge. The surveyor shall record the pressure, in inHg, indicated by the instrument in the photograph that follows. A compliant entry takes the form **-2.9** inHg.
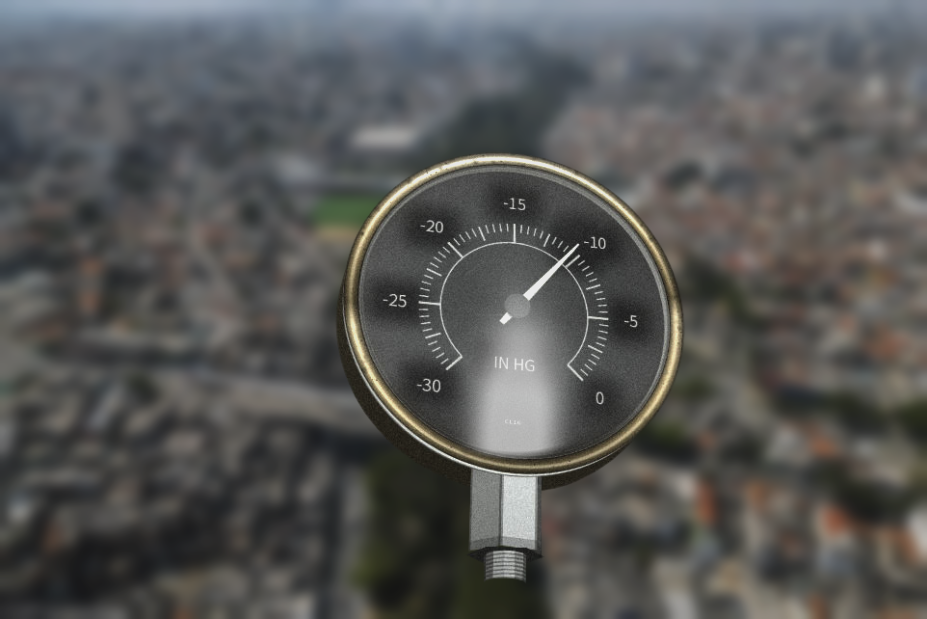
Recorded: **-10.5** inHg
